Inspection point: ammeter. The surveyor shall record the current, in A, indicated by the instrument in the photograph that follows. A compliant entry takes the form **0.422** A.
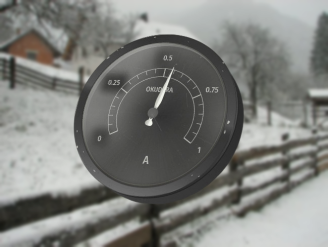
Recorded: **0.55** A
